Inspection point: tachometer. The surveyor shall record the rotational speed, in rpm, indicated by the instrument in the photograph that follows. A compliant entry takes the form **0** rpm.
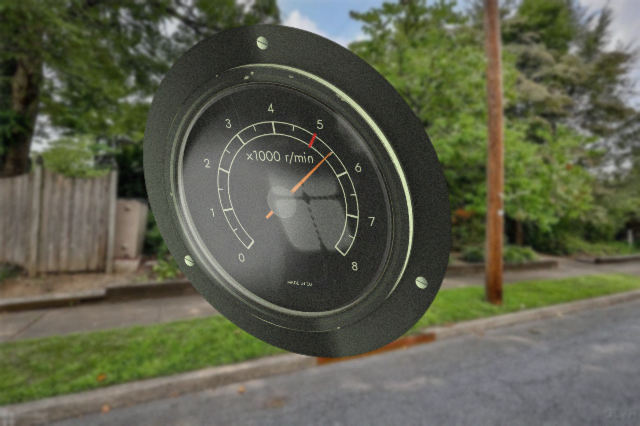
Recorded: **5500** rpm
